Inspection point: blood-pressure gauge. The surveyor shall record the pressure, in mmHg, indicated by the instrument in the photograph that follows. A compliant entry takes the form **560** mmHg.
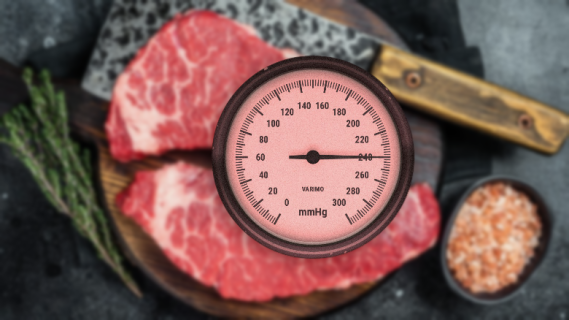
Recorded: **240** mmHg
